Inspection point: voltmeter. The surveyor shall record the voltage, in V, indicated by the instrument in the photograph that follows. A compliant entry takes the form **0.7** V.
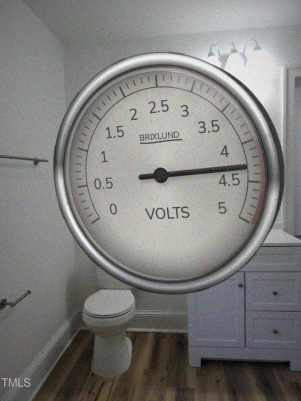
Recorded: **4.3** V
